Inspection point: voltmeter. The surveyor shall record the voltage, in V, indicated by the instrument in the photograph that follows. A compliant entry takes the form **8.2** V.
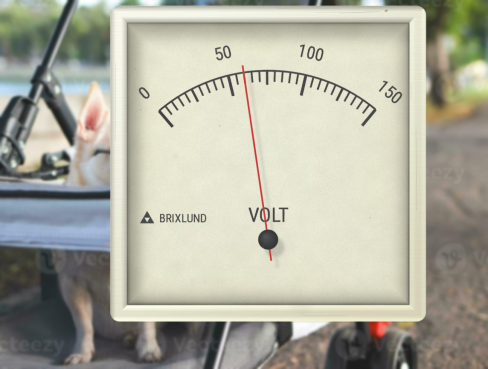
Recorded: **60** V
